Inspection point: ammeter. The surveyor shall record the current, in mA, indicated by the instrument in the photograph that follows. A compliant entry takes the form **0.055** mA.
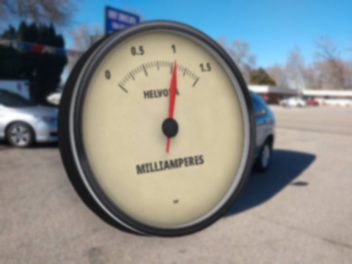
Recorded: **1** mA
